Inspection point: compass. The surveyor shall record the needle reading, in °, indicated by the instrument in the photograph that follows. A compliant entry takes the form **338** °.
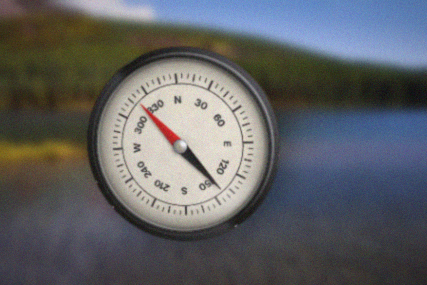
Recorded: **320** °
